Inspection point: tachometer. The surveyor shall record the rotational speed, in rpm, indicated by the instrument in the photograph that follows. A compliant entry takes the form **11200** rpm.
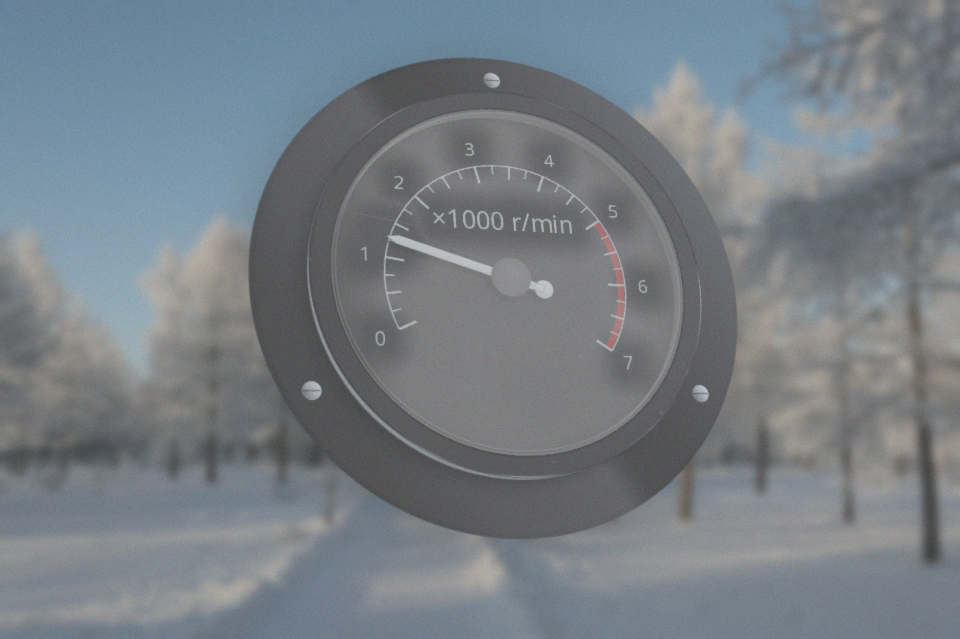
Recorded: **1250** rpm
